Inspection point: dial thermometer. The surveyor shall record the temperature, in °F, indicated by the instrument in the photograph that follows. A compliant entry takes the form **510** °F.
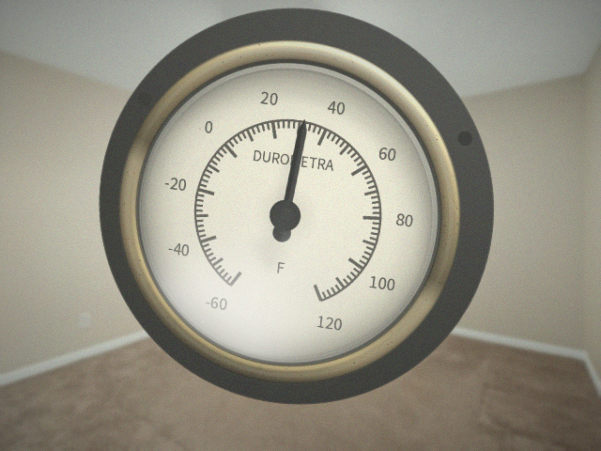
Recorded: **32** °F
